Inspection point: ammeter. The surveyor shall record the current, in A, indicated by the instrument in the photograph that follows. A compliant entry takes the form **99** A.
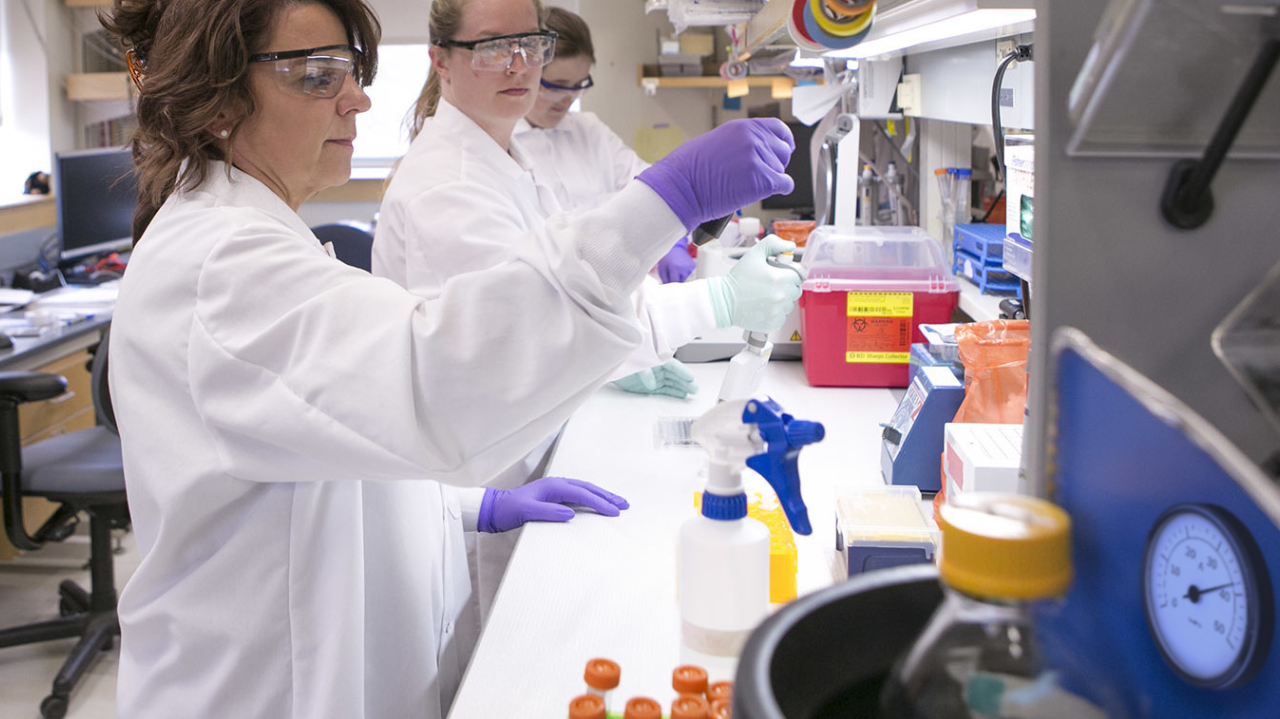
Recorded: **38** A
